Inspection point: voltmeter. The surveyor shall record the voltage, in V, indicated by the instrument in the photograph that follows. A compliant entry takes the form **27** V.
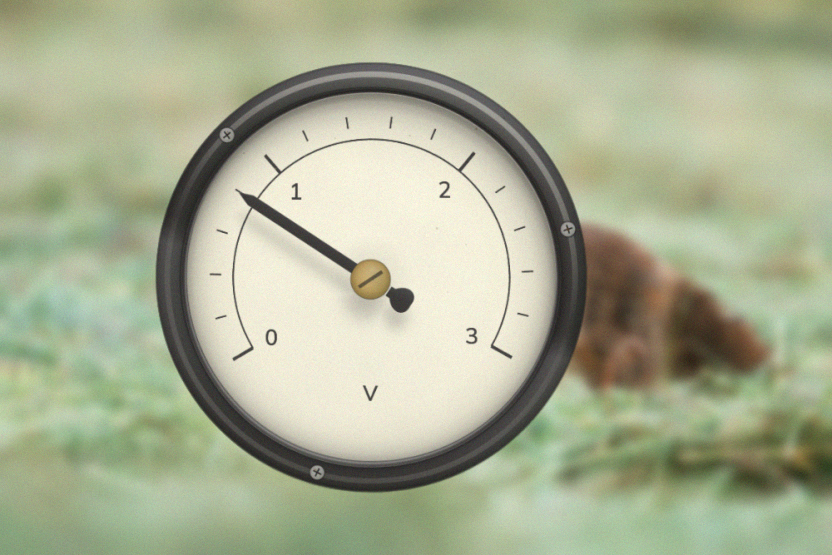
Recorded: **0.8** V
